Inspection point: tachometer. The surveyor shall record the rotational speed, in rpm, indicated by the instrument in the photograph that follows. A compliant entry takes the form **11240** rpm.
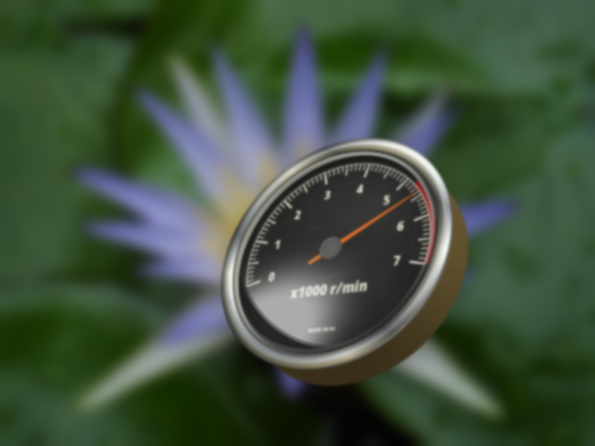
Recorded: **5500** rpm
